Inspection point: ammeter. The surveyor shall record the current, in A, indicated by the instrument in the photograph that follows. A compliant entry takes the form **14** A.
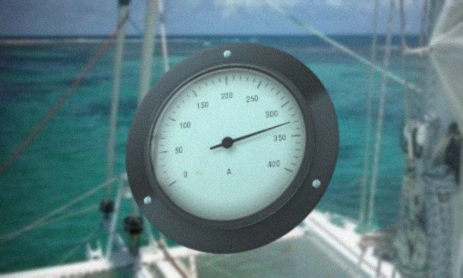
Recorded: **330** A
